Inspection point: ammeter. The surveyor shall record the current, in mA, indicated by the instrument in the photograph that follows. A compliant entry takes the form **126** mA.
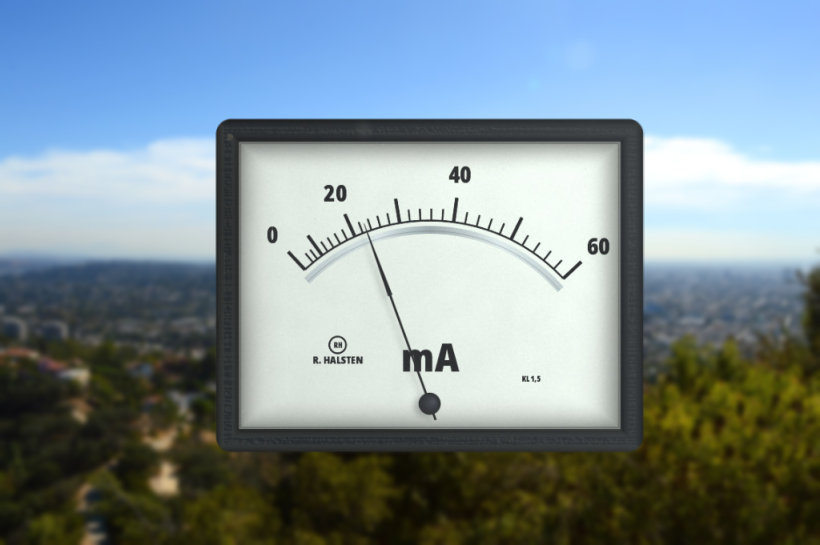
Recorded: **23** mA
